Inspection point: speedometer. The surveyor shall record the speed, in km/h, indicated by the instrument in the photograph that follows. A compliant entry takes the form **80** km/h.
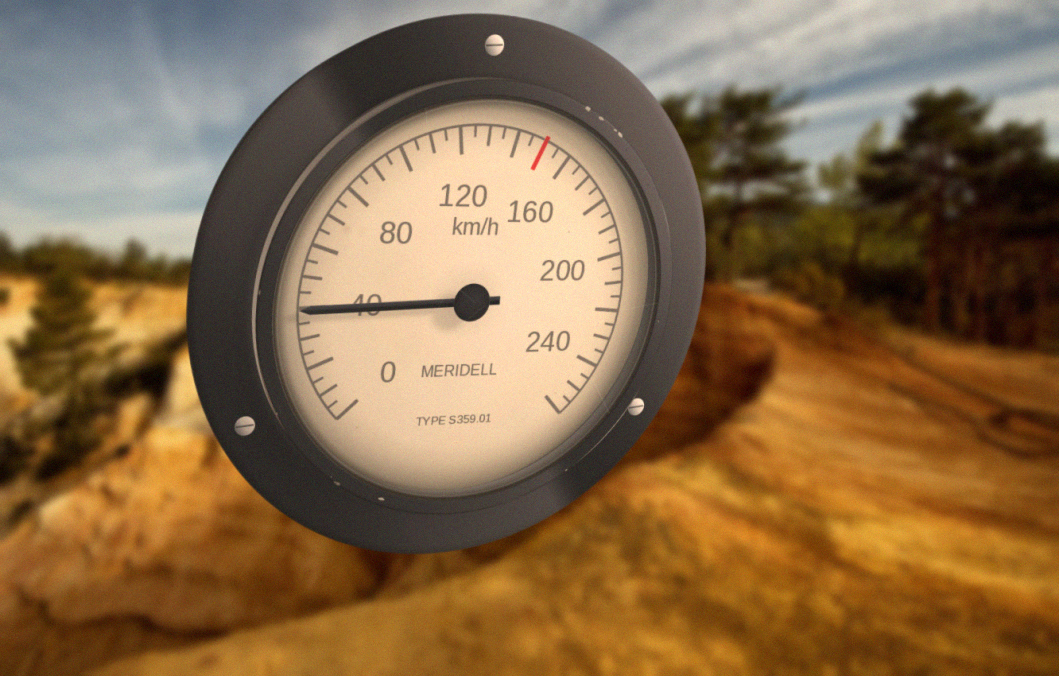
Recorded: **40** km/h
